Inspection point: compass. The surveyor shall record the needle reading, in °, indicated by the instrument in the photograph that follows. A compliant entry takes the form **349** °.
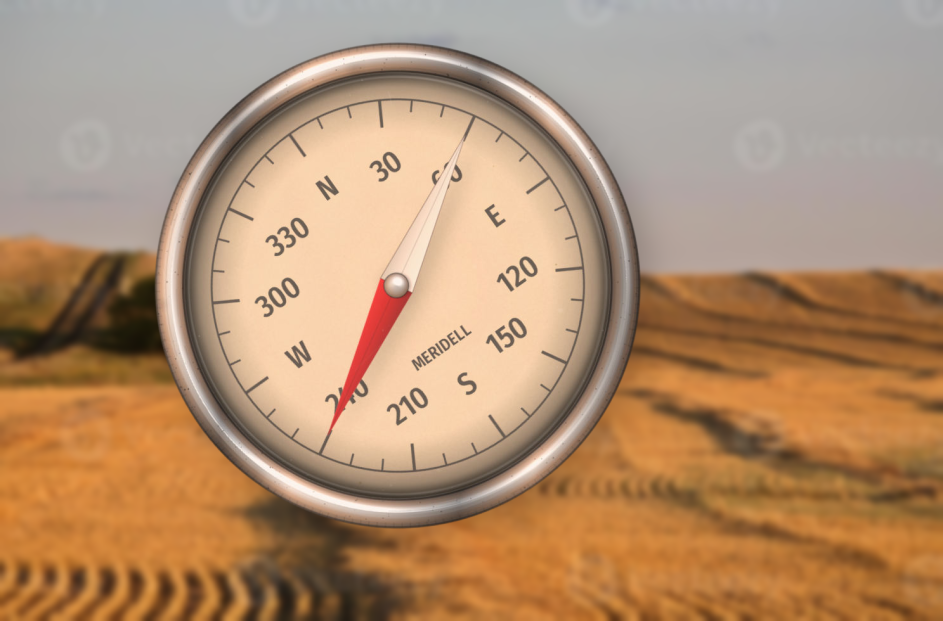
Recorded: **240** °
